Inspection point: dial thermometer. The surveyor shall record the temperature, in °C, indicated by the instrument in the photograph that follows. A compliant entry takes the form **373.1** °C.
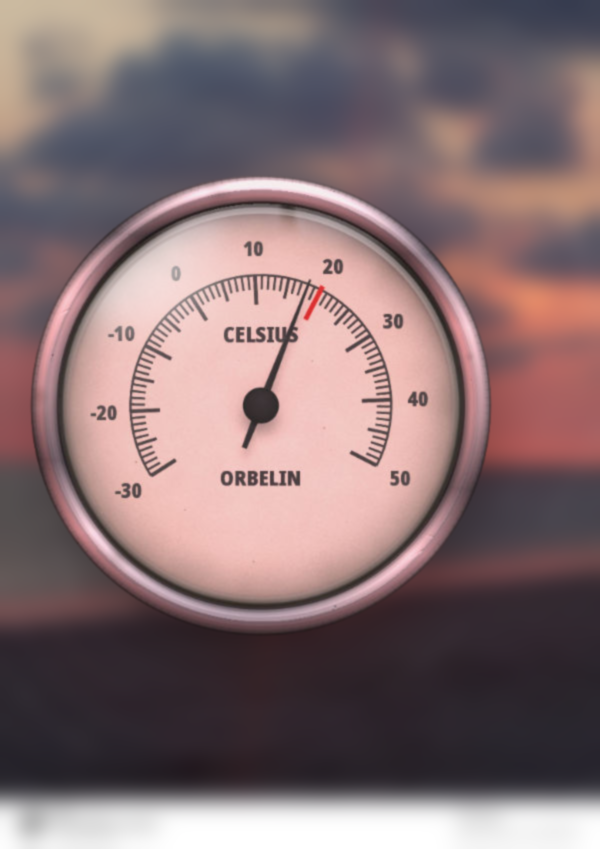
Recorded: **18** °C
